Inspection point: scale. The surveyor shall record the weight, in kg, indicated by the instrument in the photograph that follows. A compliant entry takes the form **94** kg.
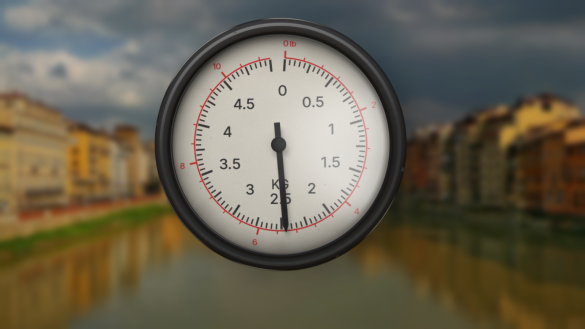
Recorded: **2.45** kg
